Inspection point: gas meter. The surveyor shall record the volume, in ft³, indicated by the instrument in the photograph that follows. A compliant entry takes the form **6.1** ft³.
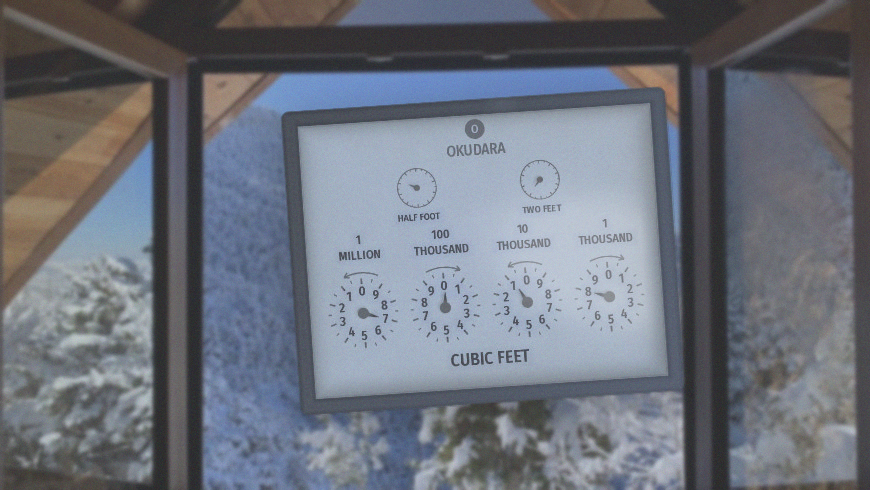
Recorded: **700800** ft³
